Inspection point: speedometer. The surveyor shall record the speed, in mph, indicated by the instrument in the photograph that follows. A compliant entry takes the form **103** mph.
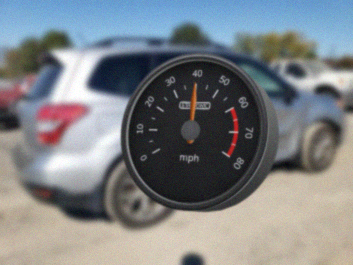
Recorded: **40** mph
